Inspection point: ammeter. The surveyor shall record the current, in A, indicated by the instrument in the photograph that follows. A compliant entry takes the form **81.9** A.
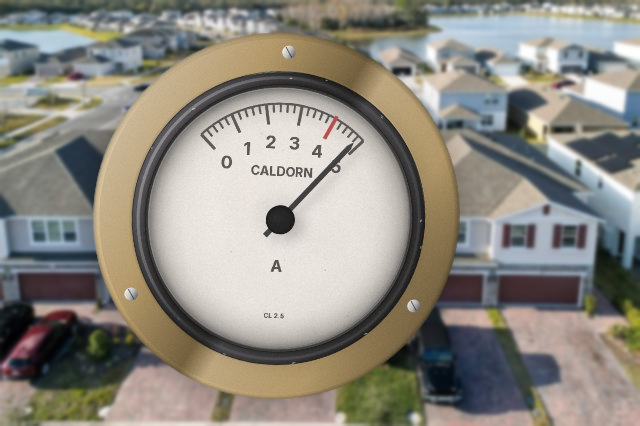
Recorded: **4.8** A
